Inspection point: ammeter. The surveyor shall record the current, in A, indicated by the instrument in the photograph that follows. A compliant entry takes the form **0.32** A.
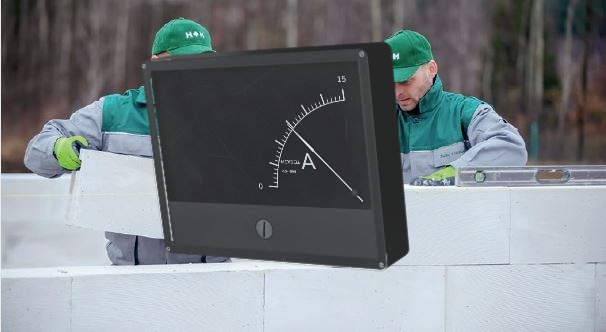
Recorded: **7.5** A
